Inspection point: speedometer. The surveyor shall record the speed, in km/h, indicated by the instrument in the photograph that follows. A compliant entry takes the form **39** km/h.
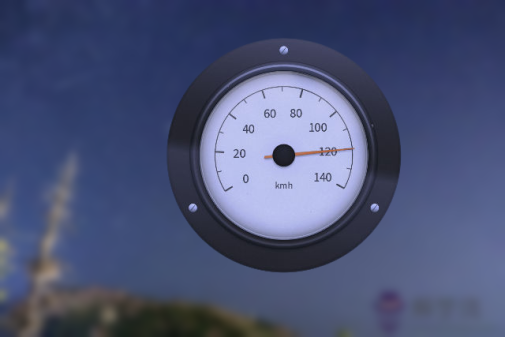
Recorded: **120** km/h
